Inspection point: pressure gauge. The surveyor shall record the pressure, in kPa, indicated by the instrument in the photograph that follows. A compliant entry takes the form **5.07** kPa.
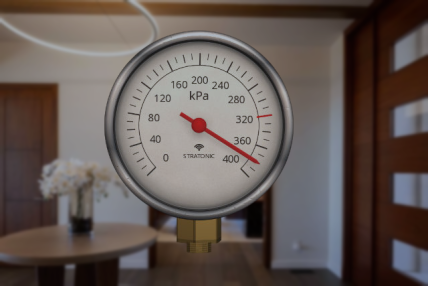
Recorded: **380** kPa
